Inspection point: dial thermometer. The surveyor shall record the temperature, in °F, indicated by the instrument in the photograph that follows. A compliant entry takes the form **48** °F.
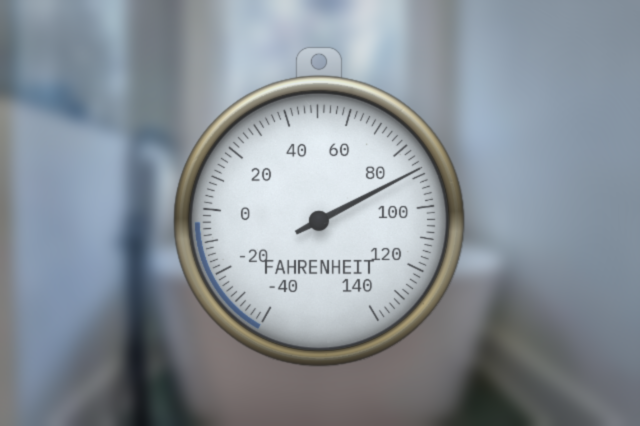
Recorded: **88** °F
